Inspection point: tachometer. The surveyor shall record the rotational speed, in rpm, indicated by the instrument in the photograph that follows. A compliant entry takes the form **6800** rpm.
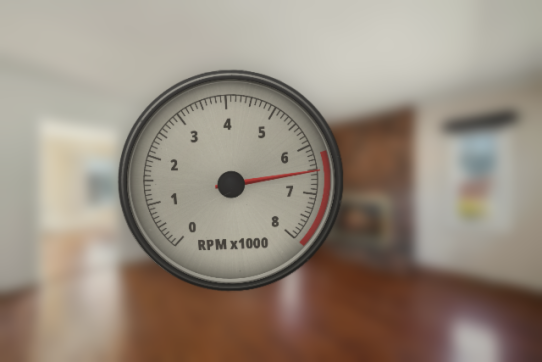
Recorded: **6500** rpm
